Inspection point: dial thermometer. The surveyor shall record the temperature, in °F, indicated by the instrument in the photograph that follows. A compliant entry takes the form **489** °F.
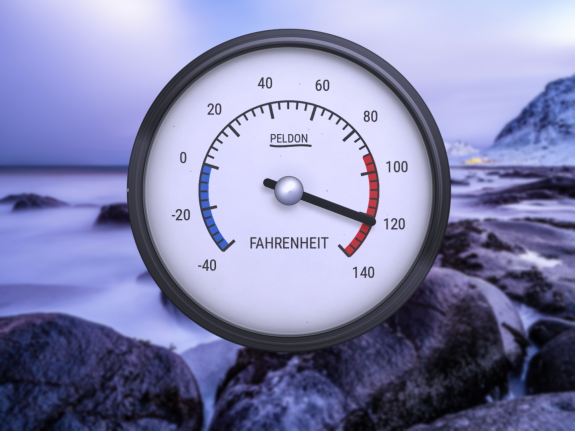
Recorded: **122** °F
